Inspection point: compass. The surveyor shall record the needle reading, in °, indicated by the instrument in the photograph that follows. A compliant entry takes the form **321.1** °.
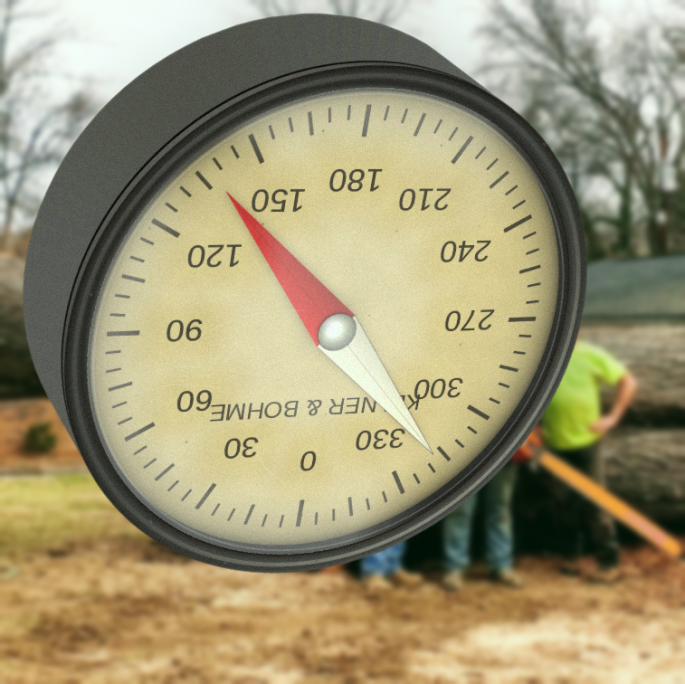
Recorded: **137.5** °
